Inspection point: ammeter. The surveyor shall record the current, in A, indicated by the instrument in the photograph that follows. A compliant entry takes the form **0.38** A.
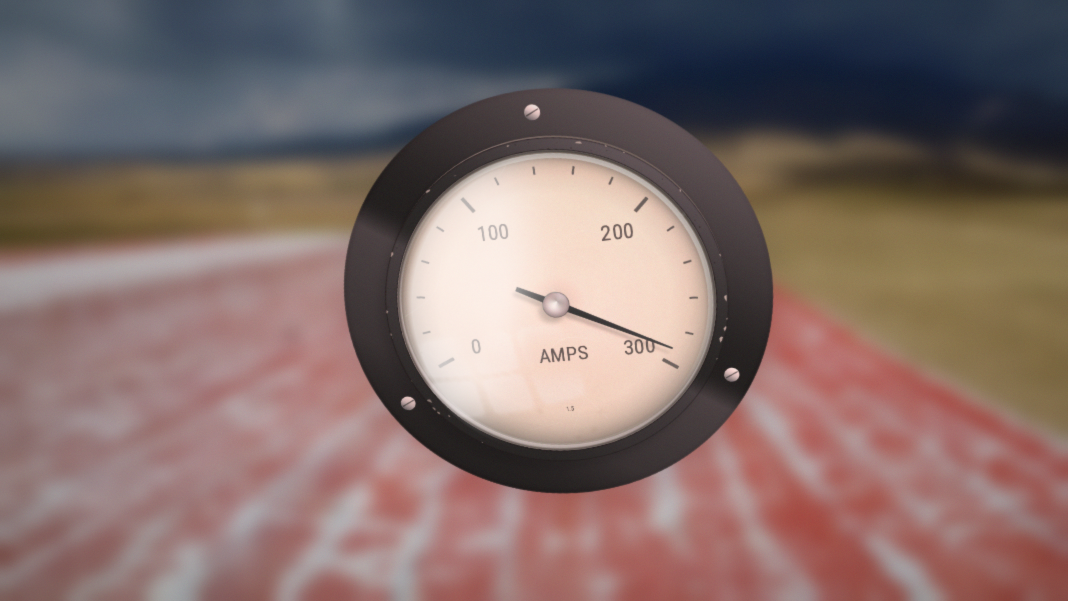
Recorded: **290** A
